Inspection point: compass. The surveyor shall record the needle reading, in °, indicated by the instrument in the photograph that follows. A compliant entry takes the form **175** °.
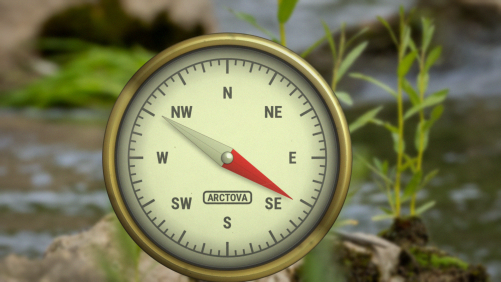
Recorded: **122.5** °
